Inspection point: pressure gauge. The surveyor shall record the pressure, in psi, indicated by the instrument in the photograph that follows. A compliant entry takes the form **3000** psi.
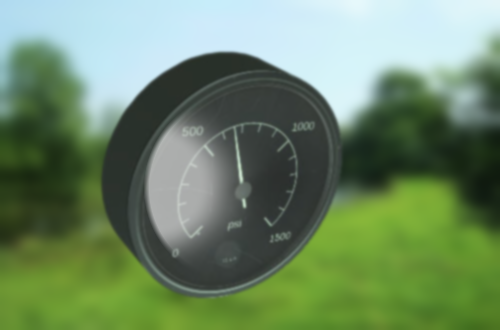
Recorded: **650** psi
